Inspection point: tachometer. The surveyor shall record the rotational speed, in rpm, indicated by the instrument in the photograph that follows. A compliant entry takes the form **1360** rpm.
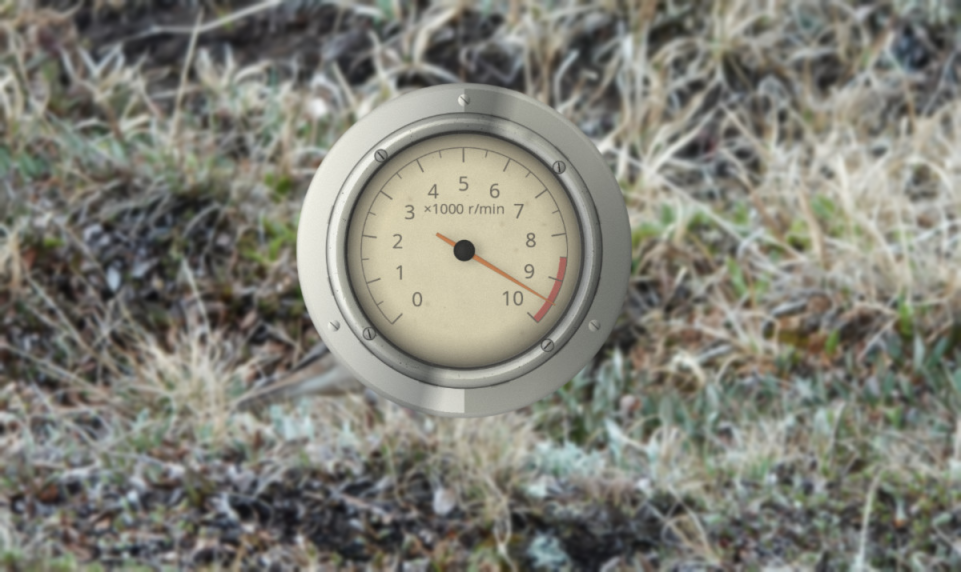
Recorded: **9500** rpm
